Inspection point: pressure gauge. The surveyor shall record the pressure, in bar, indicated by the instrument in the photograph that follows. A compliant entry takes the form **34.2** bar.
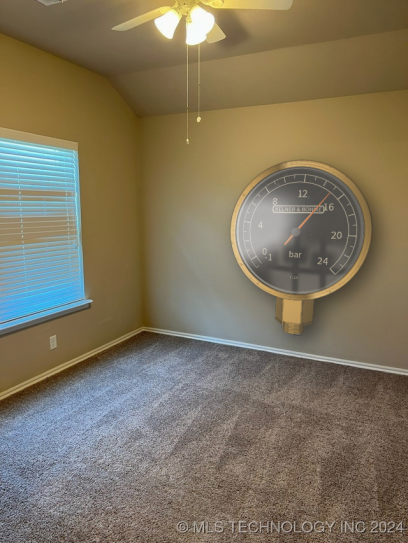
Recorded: **15** bar
